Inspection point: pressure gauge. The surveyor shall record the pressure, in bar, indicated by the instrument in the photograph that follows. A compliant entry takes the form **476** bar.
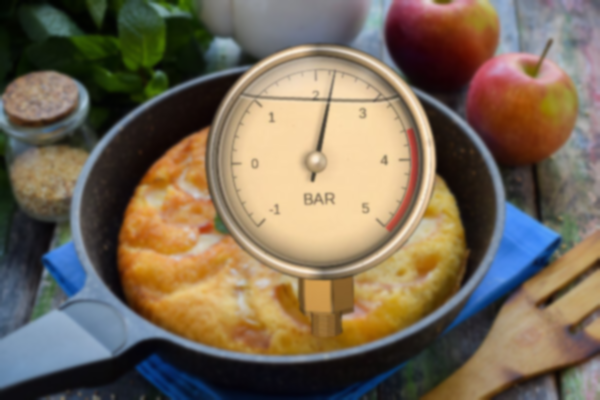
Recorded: **2.3** bar
